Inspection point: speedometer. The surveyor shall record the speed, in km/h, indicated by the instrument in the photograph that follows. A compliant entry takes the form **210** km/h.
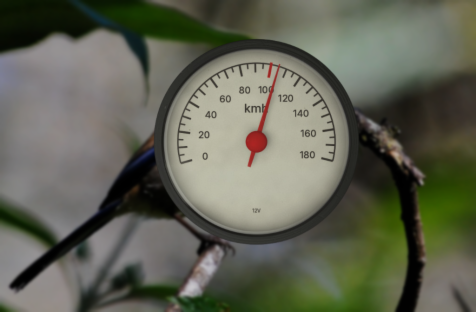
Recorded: **105** km/h
